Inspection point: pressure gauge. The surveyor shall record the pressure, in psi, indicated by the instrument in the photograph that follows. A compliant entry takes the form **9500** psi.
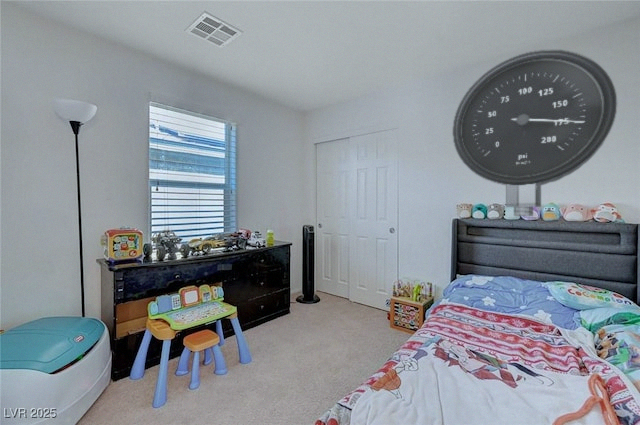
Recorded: **175** psi
